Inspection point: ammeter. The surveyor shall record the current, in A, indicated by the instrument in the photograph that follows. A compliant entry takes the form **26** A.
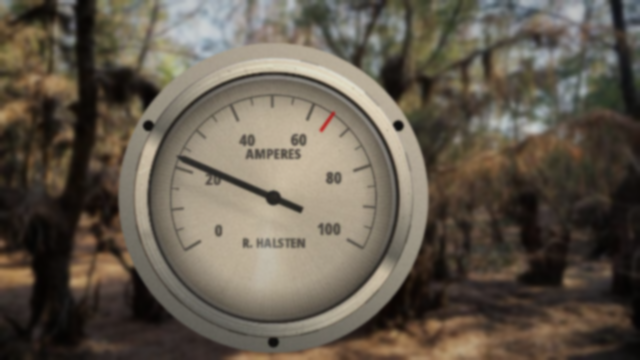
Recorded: **22.5** A
